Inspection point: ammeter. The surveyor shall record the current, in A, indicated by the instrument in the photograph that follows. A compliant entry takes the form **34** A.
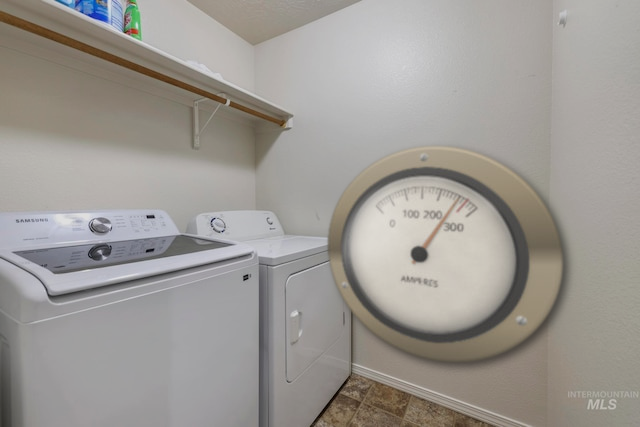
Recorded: **250** A
